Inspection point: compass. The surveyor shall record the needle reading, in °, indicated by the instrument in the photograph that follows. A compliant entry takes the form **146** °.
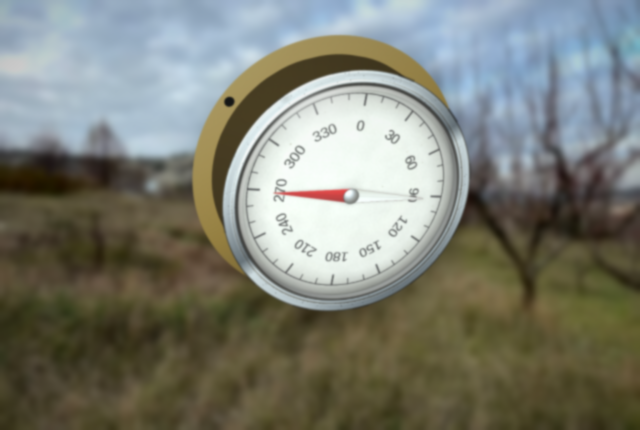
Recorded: **270** °
